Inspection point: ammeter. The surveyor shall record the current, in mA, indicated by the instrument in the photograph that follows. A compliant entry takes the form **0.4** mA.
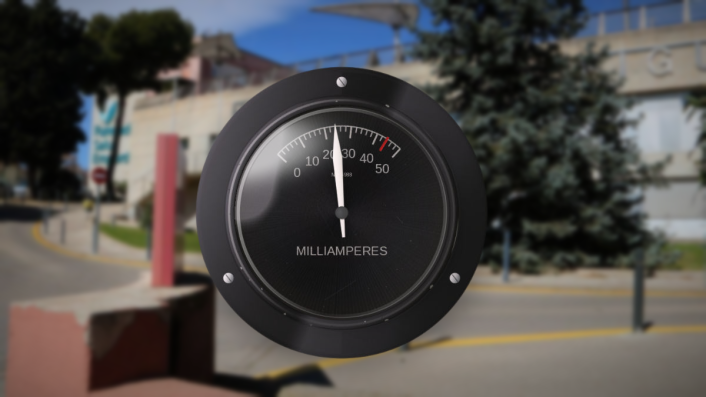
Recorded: **24** mA
